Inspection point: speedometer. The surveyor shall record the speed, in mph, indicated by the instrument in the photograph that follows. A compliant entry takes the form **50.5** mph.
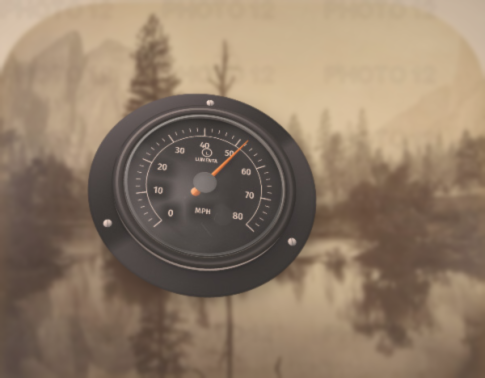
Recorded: **52** mph
